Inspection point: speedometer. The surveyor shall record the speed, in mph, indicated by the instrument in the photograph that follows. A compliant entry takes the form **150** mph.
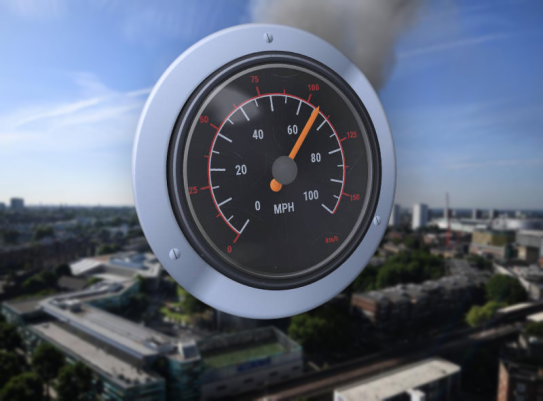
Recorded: **65** mph
